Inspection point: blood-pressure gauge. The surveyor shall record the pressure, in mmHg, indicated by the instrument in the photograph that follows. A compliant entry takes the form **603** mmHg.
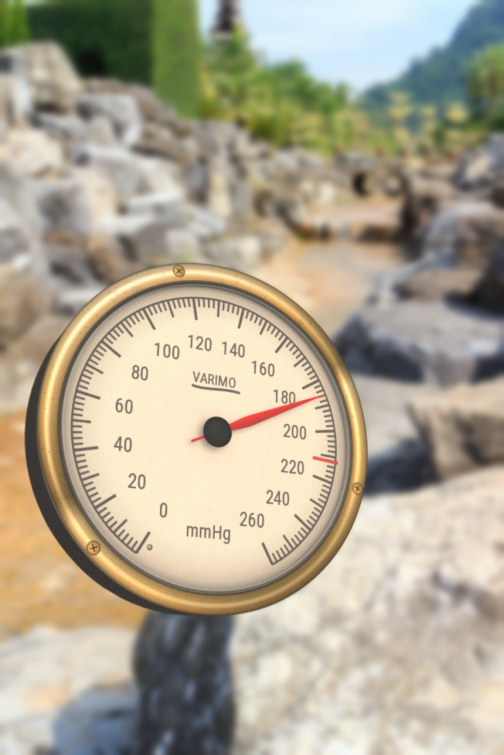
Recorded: **186** mmHg
